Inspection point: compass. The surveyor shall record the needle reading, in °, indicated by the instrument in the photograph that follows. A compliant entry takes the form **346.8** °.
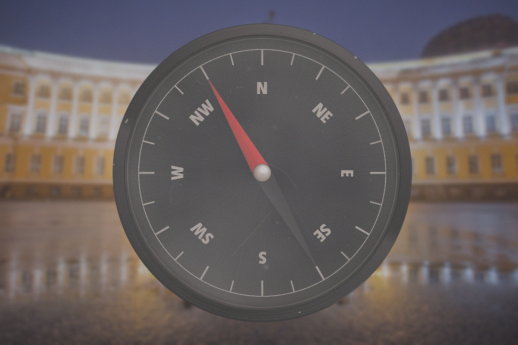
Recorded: **330** °
